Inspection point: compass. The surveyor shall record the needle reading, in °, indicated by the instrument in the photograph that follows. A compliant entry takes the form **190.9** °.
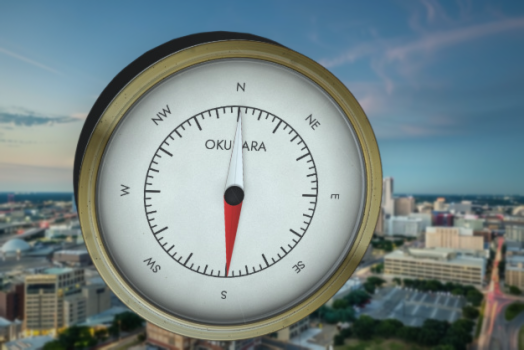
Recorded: **180** °
